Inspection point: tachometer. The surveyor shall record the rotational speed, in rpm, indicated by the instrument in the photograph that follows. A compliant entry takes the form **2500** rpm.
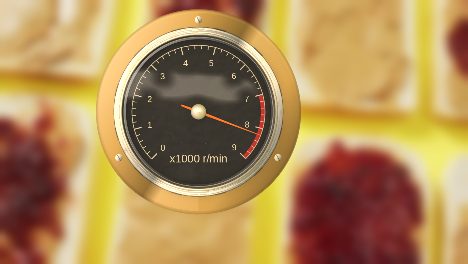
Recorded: **8200** rpm
